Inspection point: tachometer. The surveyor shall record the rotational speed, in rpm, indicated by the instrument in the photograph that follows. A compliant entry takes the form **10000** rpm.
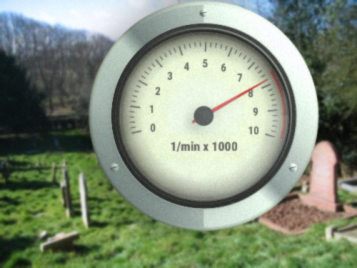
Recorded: **7800** rpm
